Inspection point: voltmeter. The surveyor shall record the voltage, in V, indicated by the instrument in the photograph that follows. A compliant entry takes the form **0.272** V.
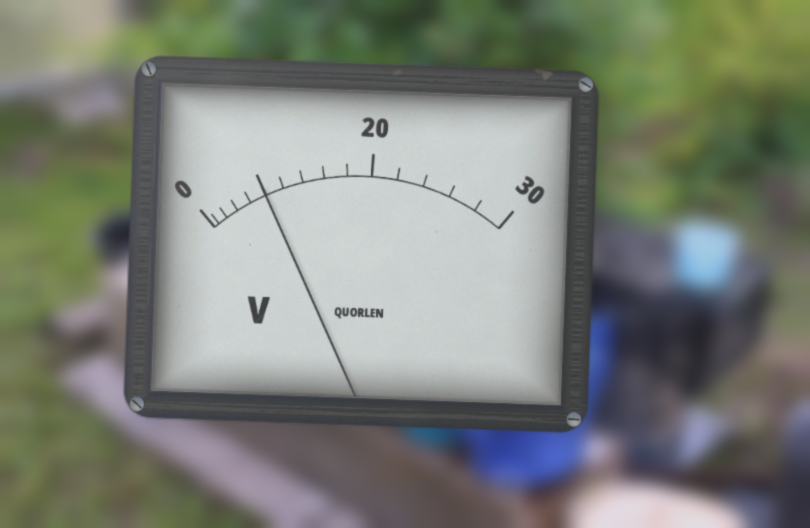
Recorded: **10** V
